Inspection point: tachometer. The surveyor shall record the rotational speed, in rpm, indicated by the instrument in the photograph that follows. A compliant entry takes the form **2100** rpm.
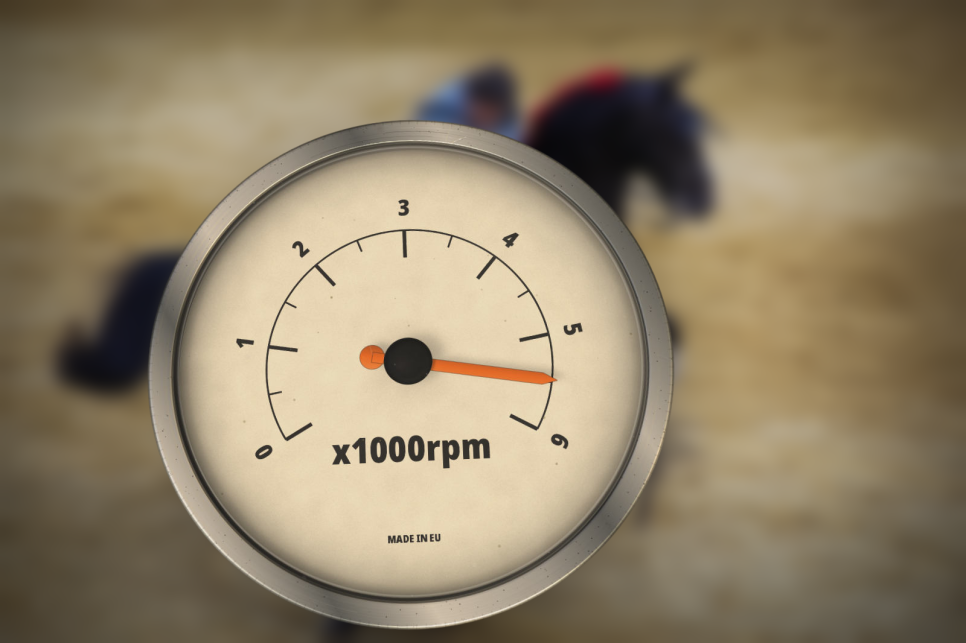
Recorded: **5500** rpm
